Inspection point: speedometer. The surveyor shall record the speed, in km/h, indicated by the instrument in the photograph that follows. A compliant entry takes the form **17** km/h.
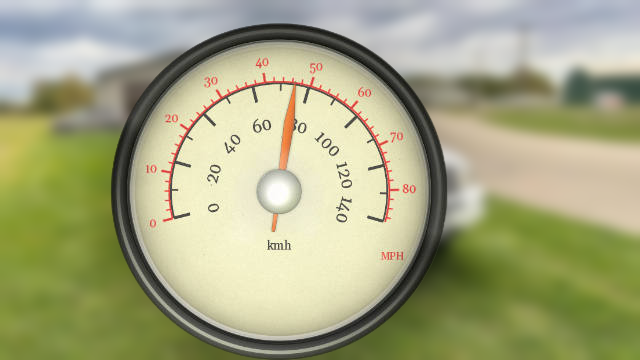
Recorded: **75** km/h
